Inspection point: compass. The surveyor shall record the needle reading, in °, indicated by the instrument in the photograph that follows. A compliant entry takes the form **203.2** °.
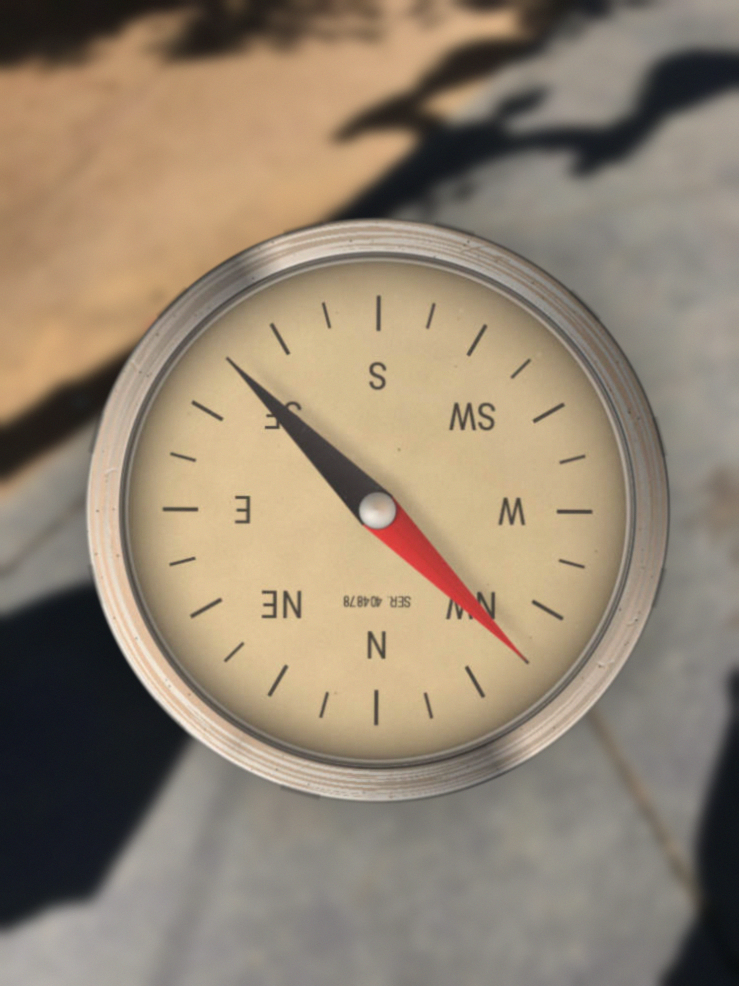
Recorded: **315** °
